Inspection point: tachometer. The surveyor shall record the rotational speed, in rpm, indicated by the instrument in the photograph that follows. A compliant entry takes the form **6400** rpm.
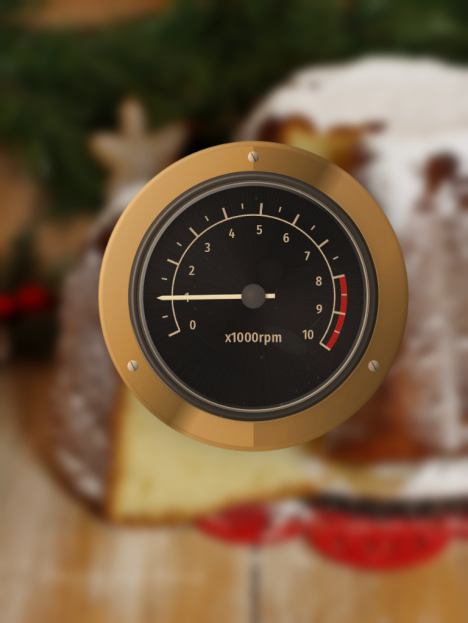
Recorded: **1000** rpm
